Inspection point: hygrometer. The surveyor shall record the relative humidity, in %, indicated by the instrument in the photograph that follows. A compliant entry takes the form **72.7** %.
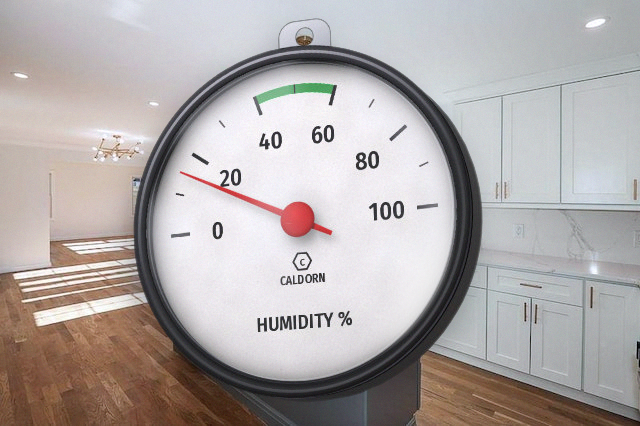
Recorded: **15** %
